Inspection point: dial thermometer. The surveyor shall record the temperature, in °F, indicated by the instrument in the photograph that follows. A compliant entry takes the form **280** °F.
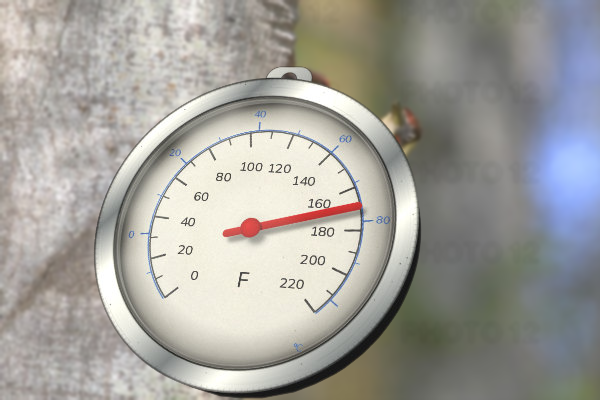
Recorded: **170** °F
